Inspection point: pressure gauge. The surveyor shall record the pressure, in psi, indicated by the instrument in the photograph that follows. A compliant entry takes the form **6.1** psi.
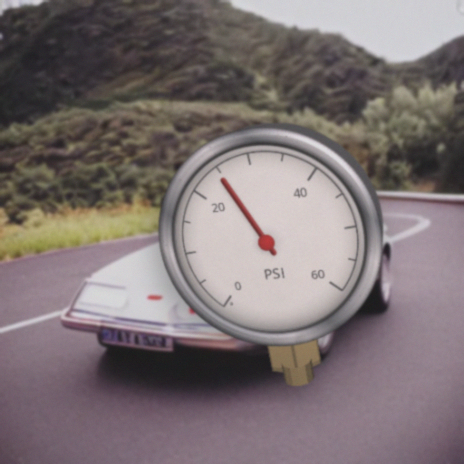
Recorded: **25** psi
